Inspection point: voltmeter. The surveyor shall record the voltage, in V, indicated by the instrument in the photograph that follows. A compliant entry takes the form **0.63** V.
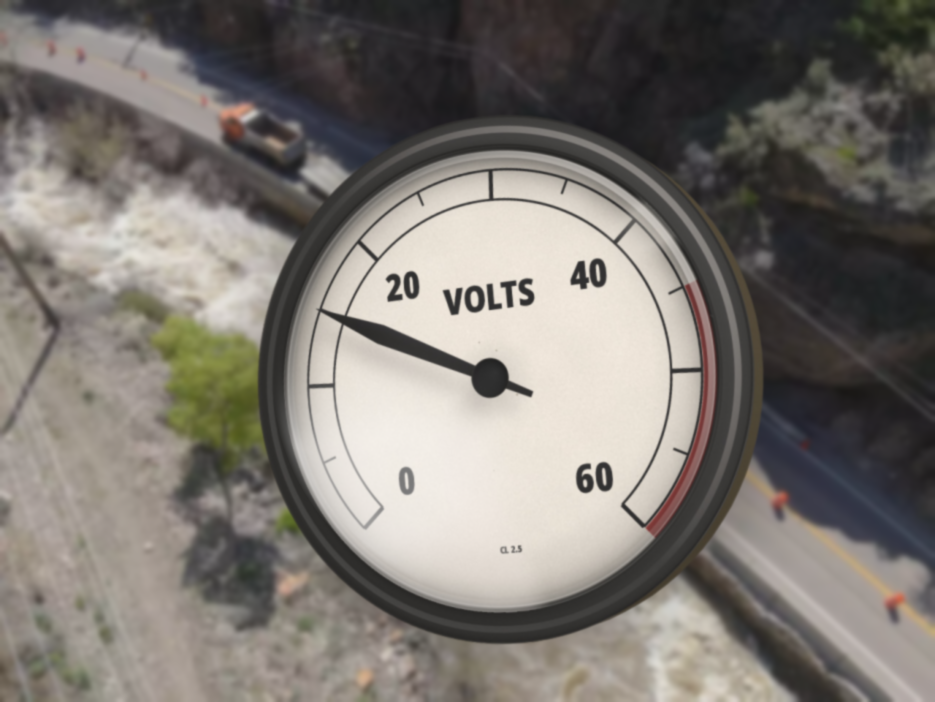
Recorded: **15** V
